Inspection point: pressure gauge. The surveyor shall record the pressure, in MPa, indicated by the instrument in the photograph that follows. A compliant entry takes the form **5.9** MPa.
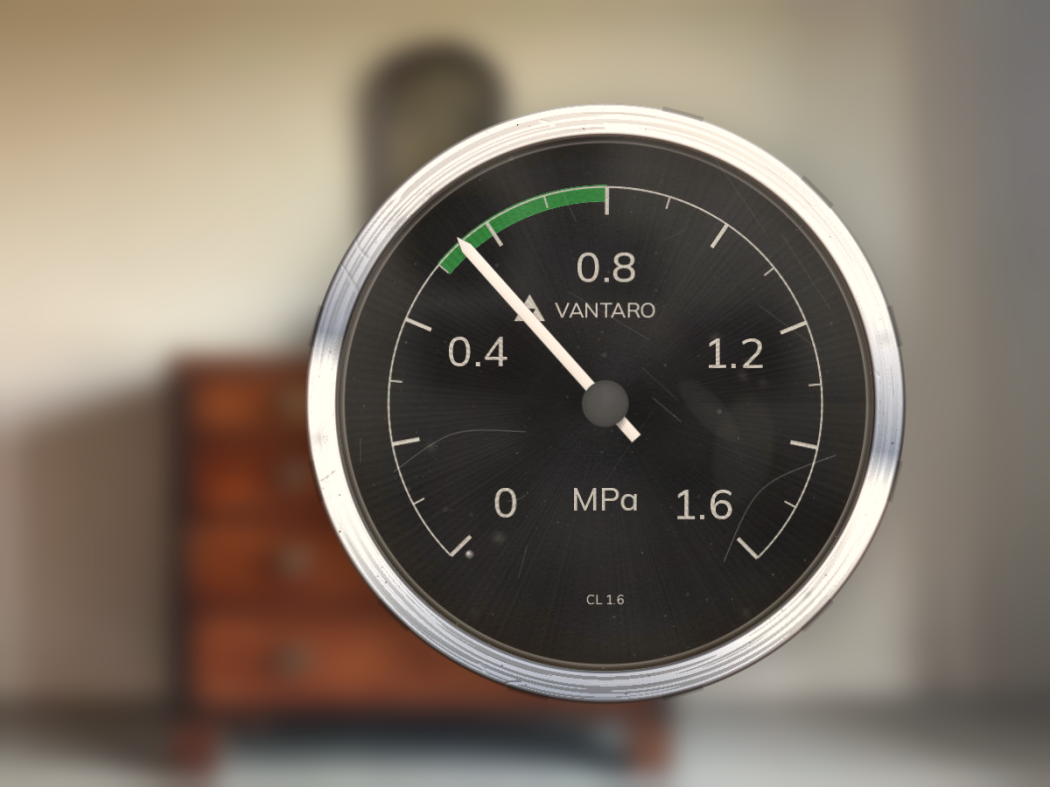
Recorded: **0.55** MPa
